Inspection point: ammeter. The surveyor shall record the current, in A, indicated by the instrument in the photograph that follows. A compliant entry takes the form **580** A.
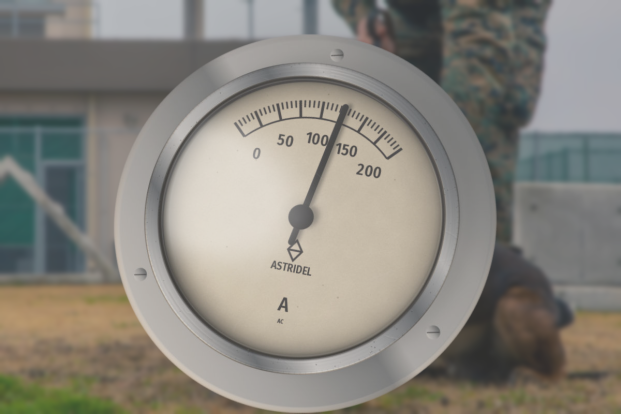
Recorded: **125** A
